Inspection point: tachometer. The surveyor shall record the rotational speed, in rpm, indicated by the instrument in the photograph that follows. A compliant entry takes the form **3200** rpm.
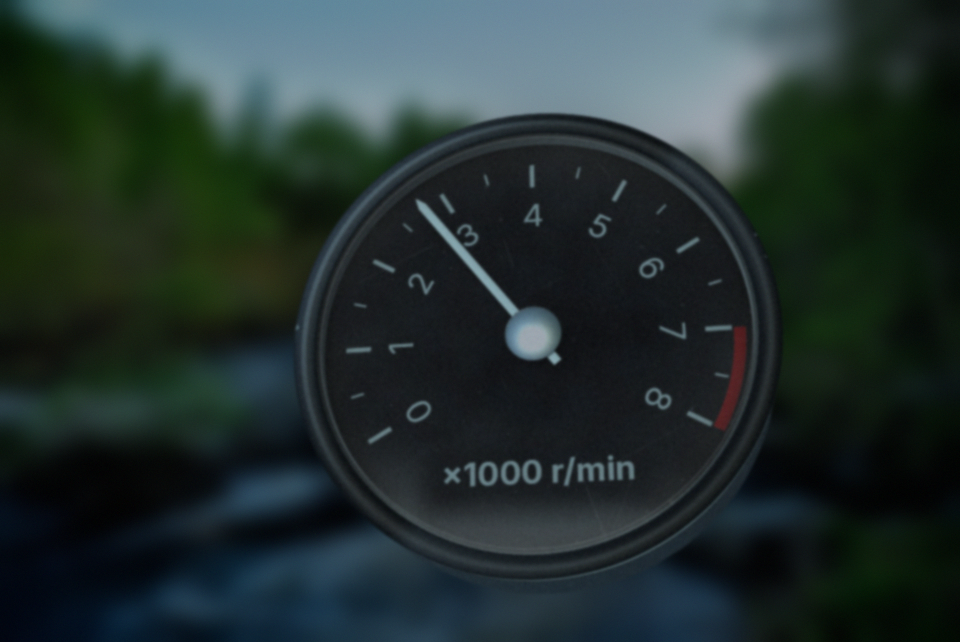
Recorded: **2750** rpm
